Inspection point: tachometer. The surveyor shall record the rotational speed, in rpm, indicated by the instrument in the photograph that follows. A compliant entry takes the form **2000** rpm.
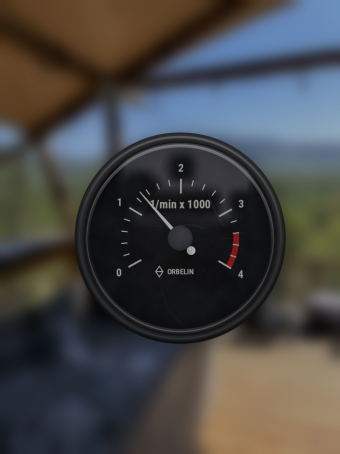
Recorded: **1300** rpm
